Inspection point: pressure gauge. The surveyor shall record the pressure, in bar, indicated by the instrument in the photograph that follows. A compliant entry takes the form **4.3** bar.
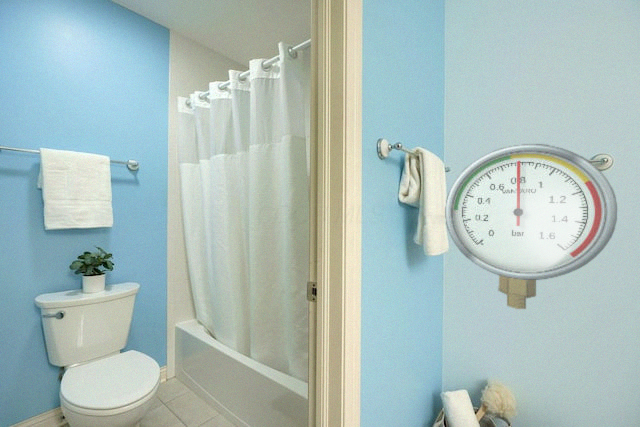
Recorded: **0.8** bar
